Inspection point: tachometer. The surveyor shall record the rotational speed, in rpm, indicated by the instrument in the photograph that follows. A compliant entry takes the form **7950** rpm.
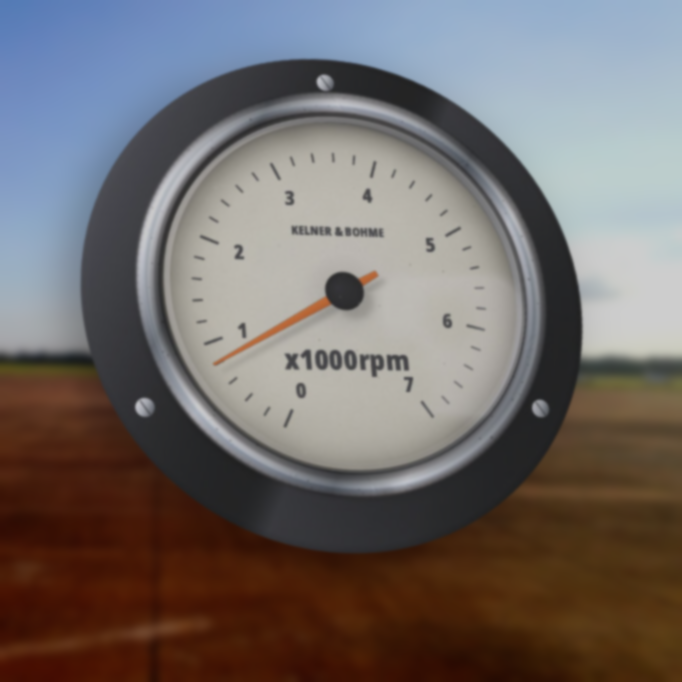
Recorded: **800** rpm
